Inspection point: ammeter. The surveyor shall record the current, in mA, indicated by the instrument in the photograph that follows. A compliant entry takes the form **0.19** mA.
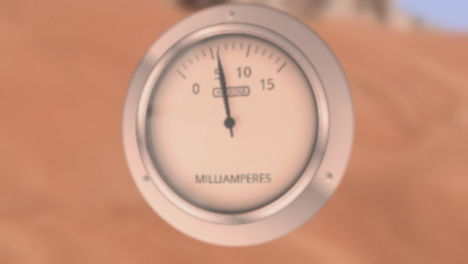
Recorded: **6** mA
